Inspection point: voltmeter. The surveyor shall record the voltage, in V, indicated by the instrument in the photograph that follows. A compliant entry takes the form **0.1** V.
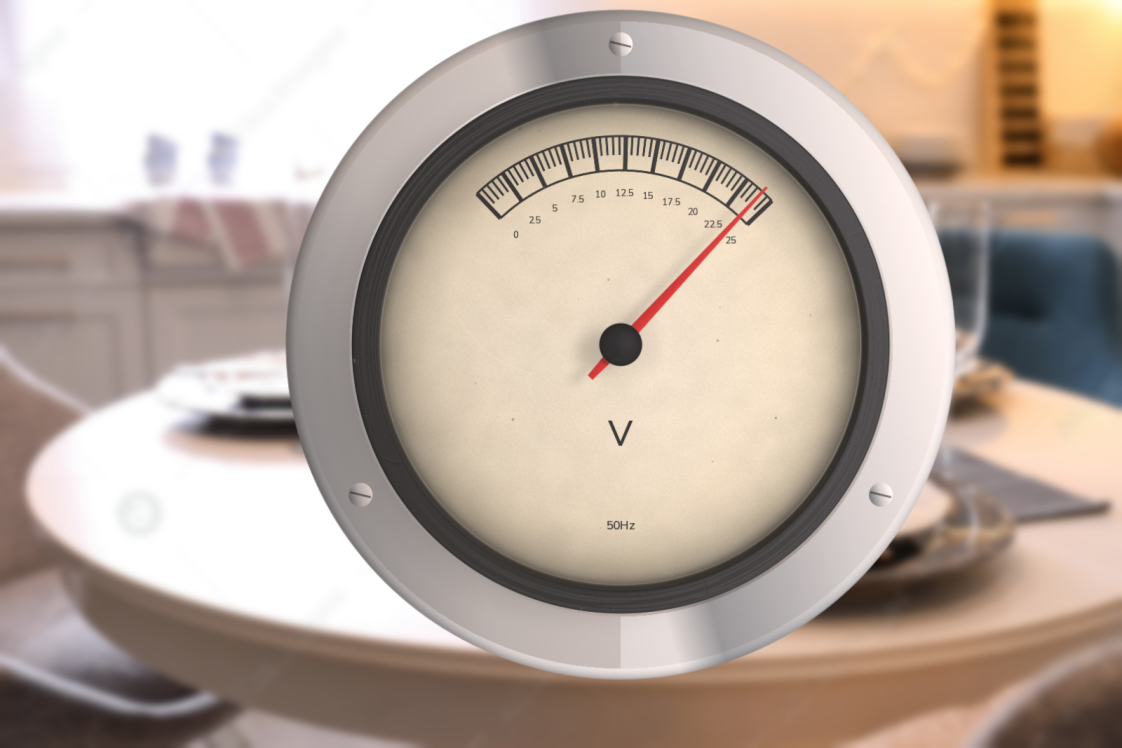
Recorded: **24** V
